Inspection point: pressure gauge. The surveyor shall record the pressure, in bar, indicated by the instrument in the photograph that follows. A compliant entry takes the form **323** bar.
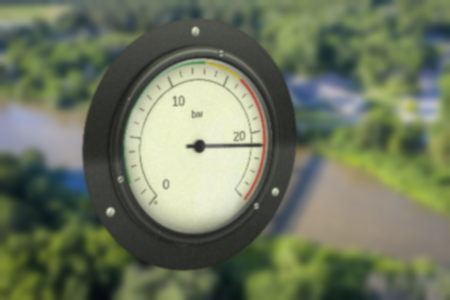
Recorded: **21** bar
